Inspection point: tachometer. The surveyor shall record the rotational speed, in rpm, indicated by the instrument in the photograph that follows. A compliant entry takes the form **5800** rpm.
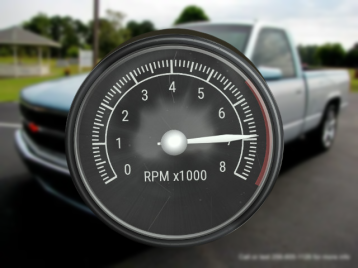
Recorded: **6900** rpm
